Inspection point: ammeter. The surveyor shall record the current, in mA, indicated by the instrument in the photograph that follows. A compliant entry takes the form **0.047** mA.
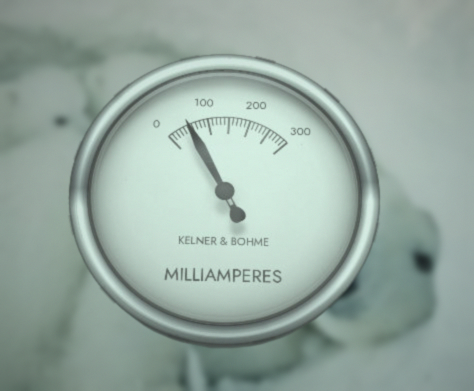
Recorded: **50** mA
